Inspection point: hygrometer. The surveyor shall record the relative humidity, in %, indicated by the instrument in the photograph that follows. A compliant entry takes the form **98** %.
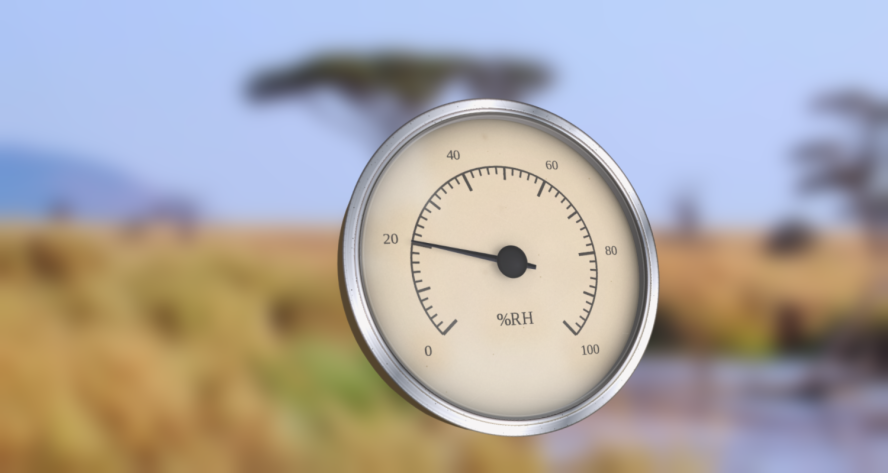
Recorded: **20** %
